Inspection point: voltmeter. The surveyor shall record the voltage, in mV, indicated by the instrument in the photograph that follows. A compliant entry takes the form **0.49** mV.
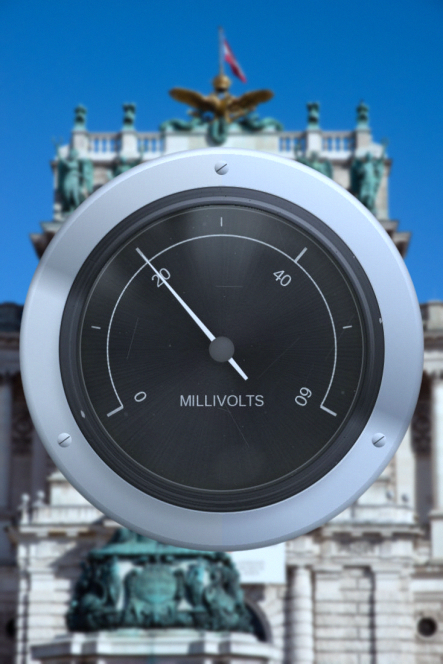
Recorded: **20** mV
